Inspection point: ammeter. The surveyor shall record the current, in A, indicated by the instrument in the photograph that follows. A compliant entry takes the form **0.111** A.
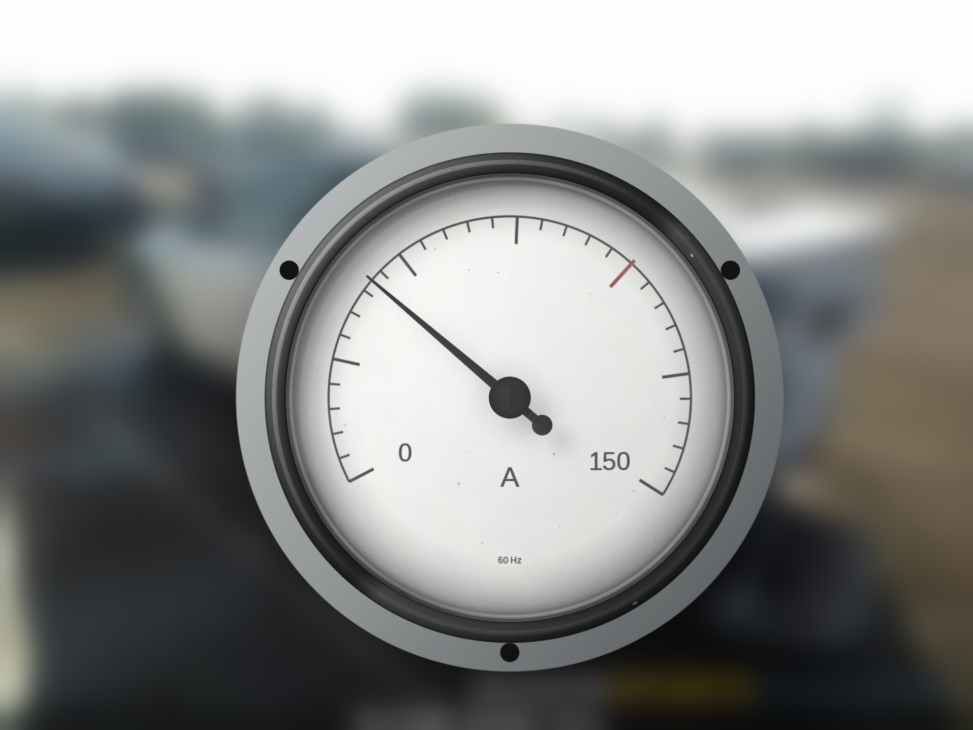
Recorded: **42.5** A
